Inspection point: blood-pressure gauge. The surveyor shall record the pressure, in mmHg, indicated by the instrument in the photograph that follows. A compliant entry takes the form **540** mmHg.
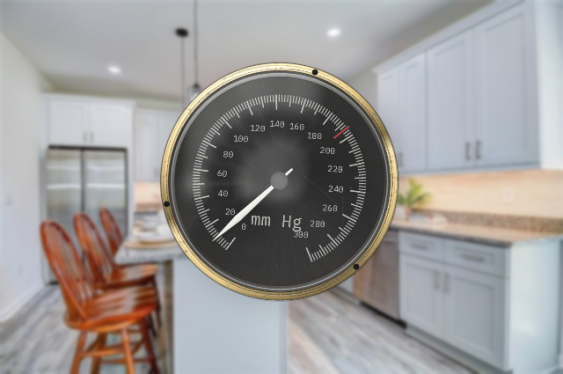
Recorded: **10** mmHg
